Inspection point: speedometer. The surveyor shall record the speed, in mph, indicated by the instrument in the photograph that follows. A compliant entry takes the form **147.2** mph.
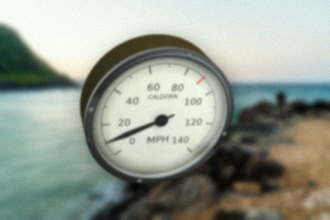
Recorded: **10** mph
